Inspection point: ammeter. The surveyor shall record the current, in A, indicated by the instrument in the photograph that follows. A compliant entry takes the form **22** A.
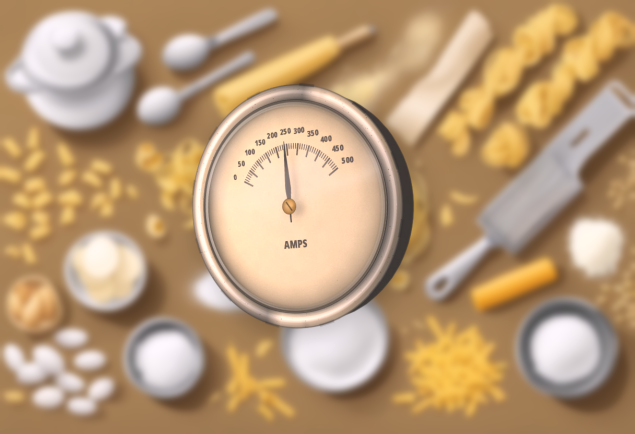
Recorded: **250** A
